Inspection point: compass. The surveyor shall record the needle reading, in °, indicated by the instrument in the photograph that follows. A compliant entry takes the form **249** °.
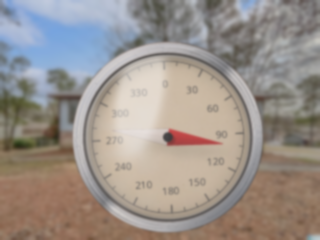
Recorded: **100** °
